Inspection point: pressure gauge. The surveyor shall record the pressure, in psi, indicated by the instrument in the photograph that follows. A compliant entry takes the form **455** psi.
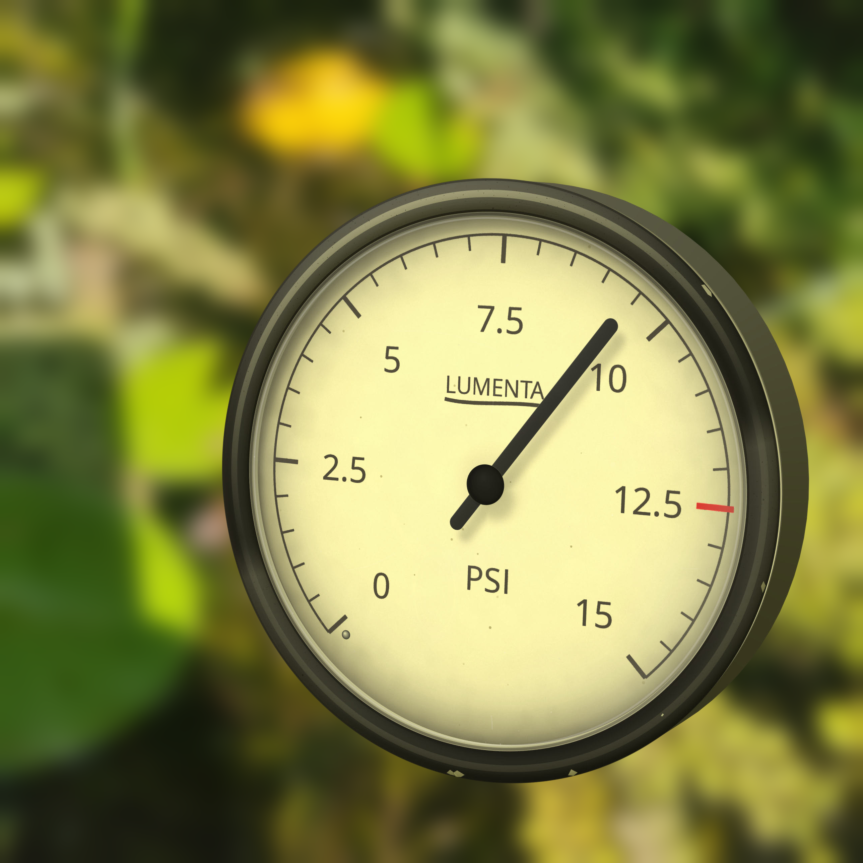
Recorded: **9.5** psi
